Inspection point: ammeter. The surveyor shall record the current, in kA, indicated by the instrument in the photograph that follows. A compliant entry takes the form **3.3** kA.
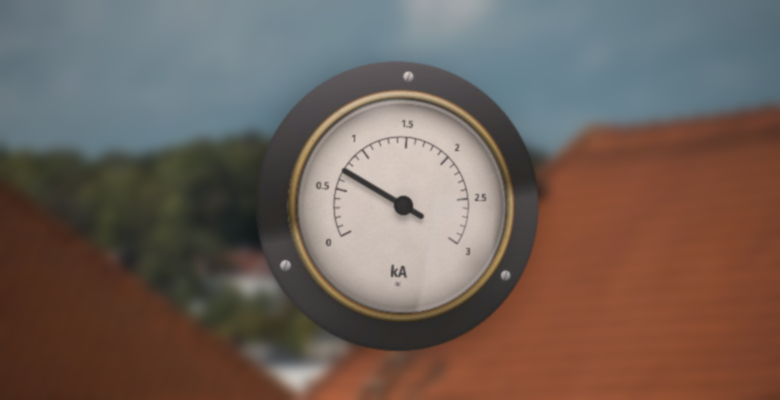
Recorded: **0.7** kA
